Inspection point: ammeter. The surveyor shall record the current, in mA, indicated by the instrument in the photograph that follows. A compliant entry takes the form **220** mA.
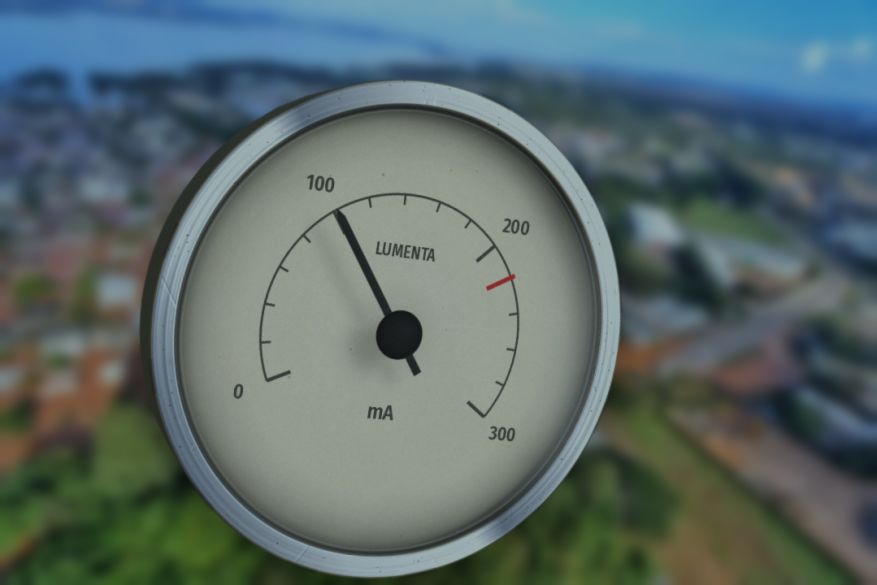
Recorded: **100** mA
